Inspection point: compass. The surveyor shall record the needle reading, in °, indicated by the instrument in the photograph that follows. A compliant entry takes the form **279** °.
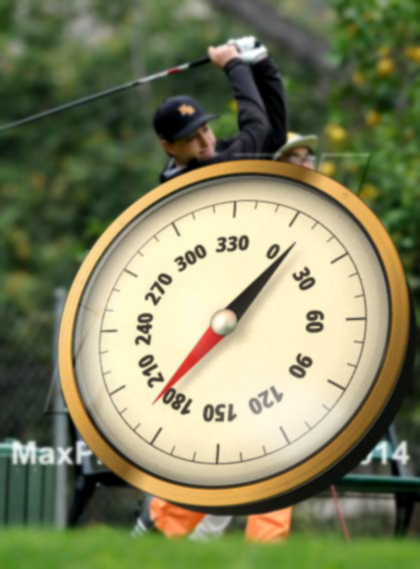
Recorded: **190** °
